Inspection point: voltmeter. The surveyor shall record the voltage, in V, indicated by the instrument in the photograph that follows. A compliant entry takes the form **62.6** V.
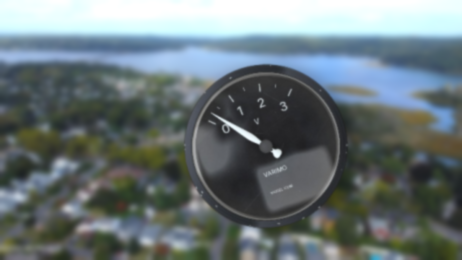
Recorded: **0.25** V
